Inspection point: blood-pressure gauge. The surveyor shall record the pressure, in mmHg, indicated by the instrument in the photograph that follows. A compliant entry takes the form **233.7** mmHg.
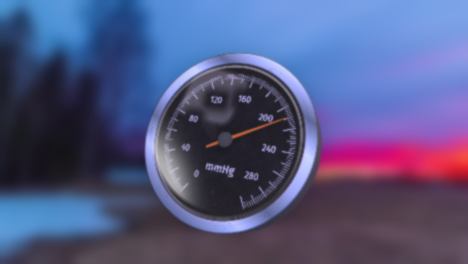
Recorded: **210** mmHg
